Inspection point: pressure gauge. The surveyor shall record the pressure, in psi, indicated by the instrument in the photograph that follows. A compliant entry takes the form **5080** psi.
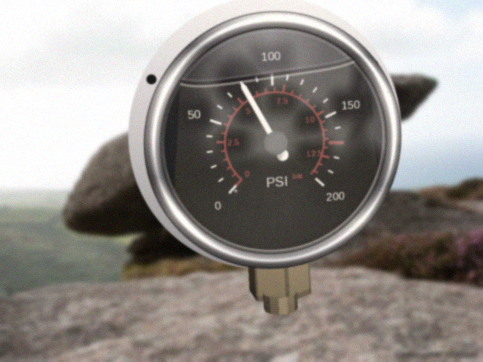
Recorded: **80** psi
